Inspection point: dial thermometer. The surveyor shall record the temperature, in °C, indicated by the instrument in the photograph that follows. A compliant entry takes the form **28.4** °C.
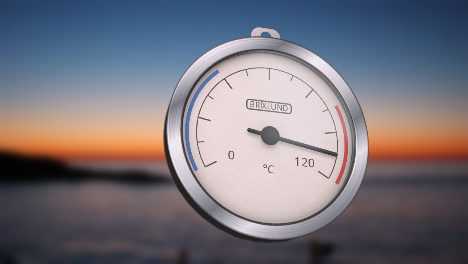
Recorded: **110** °C
